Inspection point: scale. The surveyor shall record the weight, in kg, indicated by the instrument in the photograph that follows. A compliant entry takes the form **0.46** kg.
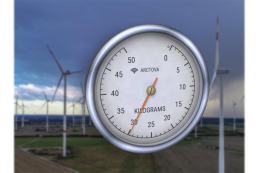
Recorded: **30** kg
